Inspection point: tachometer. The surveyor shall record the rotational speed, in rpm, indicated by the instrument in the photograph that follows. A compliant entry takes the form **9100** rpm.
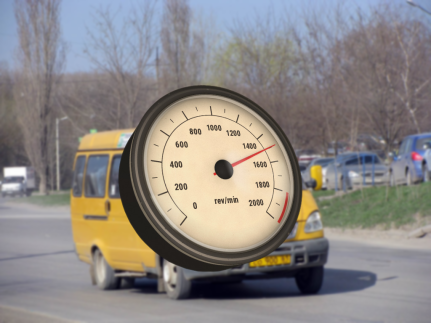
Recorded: **1500** rpm
